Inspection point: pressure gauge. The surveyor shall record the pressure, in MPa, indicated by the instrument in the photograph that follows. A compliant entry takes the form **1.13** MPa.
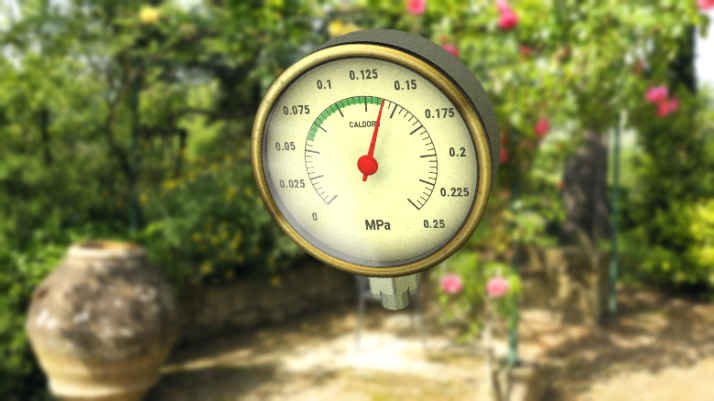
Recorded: **0.14** MPa
